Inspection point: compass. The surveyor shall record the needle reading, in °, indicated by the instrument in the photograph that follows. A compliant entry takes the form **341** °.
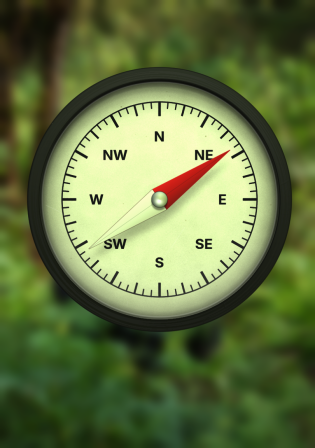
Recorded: **55** °
